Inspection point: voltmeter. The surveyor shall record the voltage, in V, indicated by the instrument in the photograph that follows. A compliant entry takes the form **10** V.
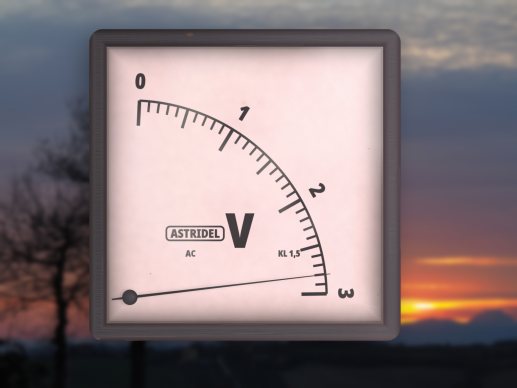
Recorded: **2.8** V
